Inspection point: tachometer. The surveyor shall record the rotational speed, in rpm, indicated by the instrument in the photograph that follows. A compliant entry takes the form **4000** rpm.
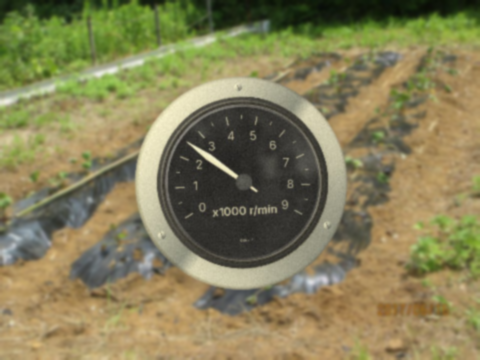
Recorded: **2500** rpm
